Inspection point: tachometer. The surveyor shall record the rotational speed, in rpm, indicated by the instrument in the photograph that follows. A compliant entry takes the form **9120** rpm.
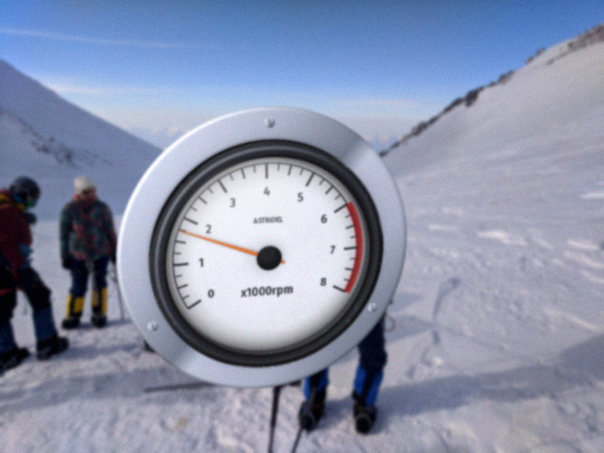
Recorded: **1750** rpm
